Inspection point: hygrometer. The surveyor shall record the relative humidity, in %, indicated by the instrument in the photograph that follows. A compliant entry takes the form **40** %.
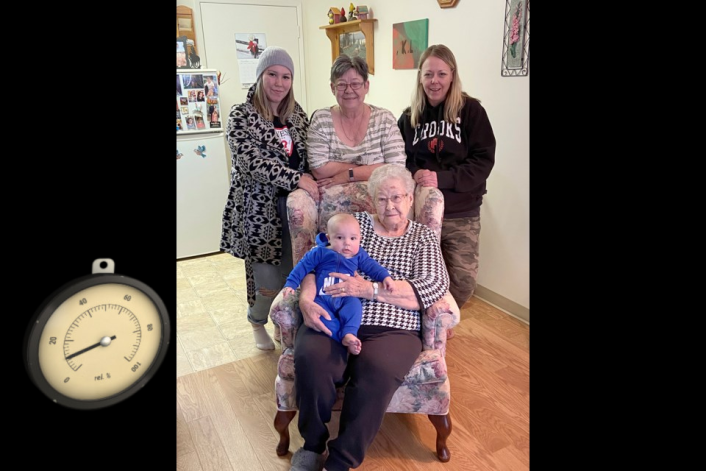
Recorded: **10** %
